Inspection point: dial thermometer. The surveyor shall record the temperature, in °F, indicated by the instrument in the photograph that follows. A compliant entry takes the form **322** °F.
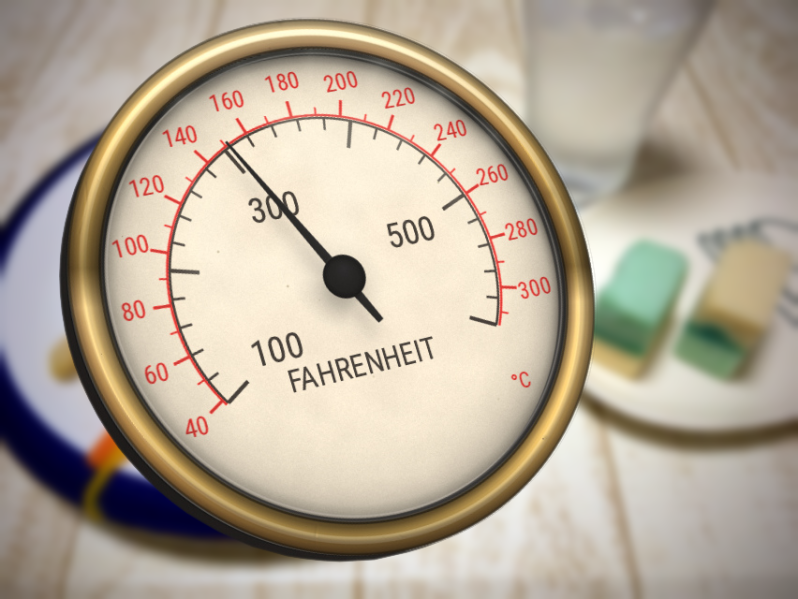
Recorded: **300** °F
